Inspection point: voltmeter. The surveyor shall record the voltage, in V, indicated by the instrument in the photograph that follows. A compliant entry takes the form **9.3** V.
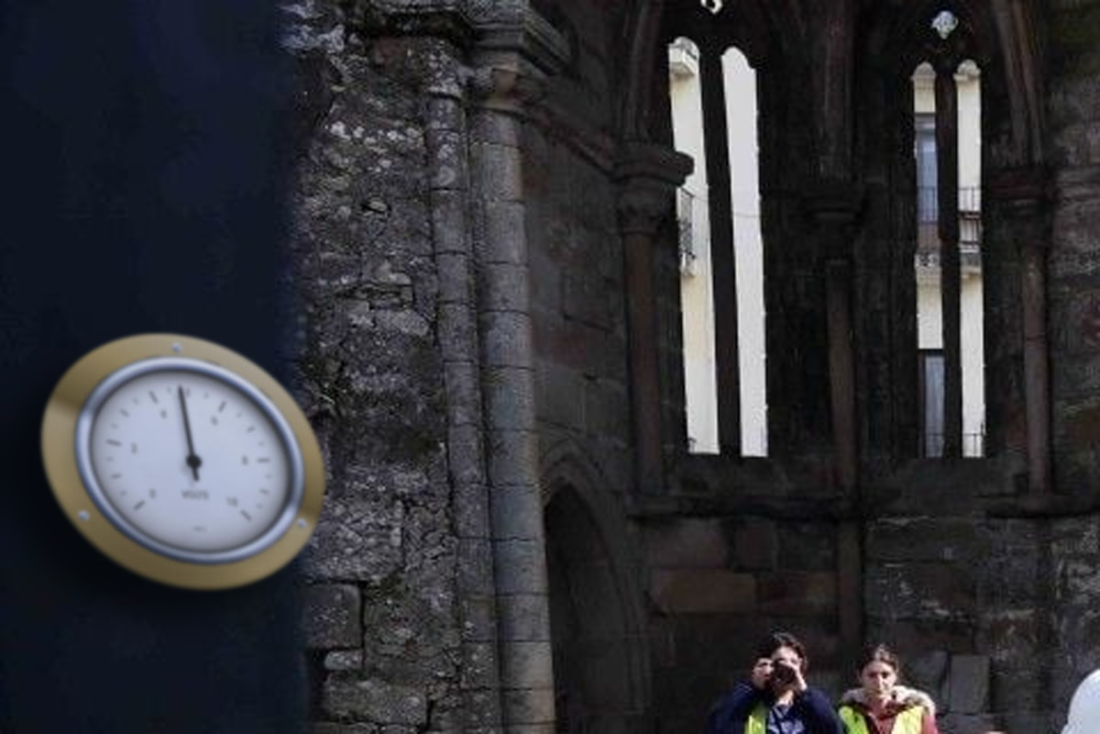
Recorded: **4.75** V
